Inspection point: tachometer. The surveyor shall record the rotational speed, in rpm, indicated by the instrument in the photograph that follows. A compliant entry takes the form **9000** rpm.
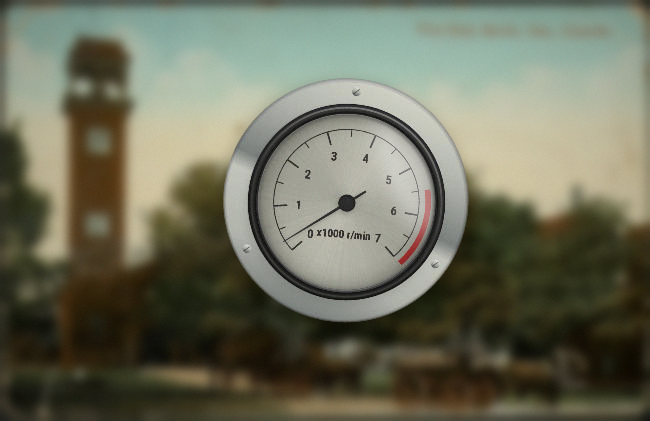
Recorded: **250** rpm
